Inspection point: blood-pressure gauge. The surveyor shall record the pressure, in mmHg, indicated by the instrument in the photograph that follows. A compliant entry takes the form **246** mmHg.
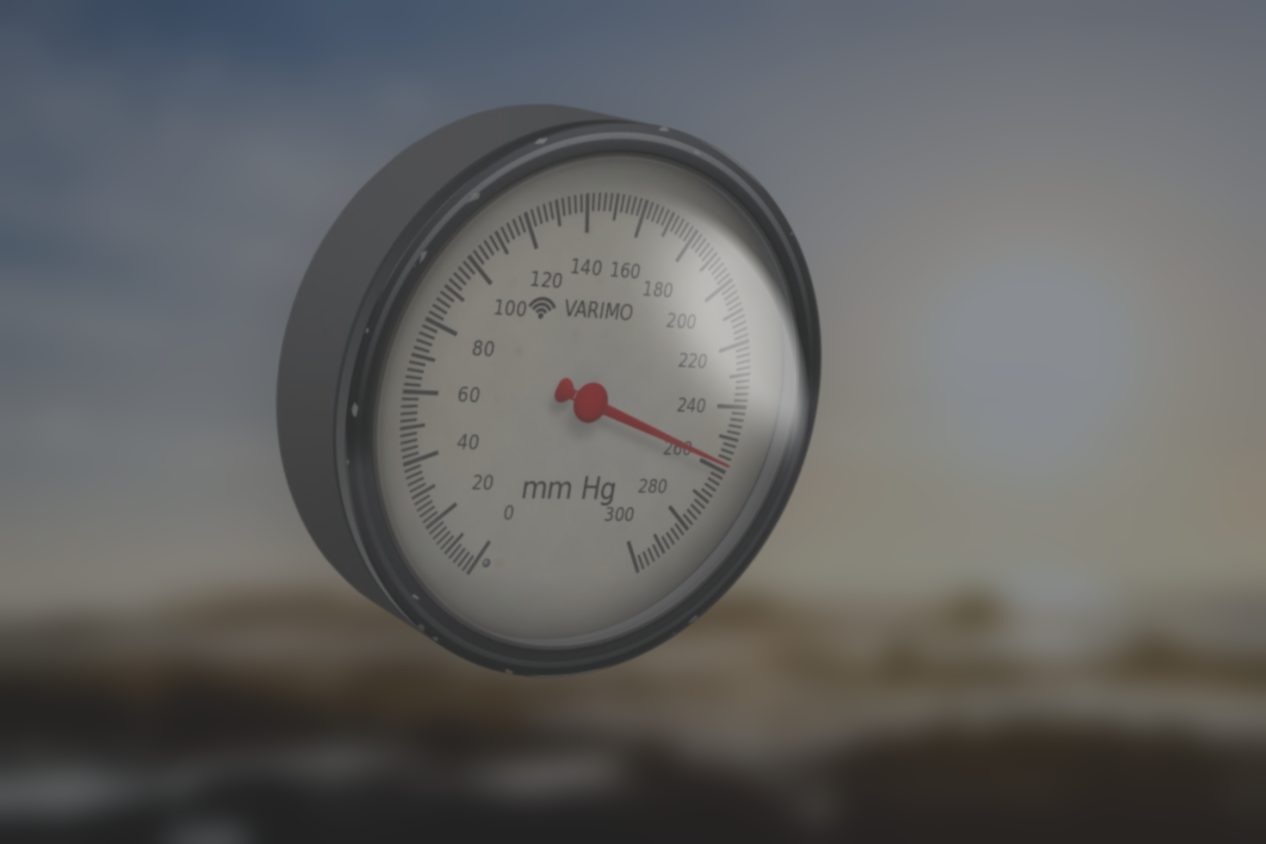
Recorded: **258** mmHg
